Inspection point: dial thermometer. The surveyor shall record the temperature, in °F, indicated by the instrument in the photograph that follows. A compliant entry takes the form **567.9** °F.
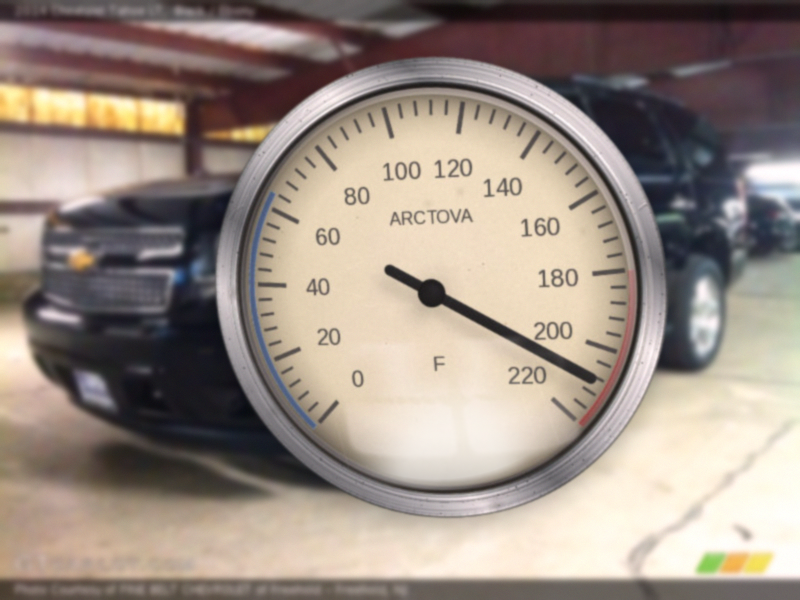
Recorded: **208** °F
